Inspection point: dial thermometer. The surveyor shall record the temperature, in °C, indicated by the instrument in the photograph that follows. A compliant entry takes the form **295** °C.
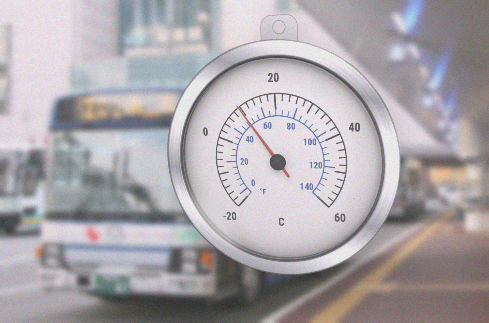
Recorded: **10** °C
